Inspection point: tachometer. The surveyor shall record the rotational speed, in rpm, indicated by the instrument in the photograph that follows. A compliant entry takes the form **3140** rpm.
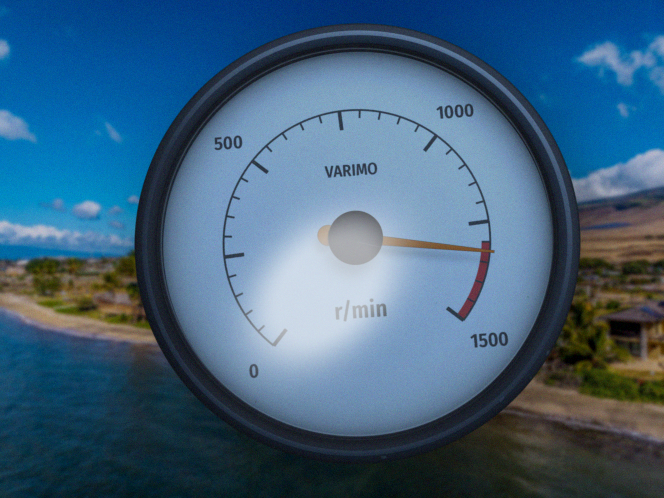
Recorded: **1325** rpm
